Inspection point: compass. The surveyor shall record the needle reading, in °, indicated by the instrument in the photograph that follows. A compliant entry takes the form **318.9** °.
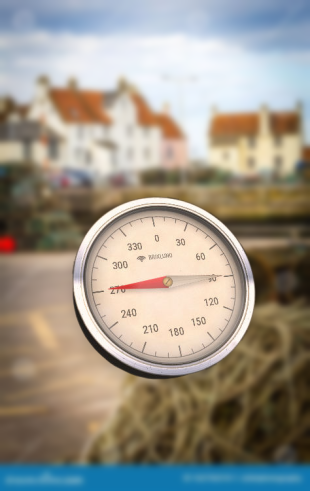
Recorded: **270** °
